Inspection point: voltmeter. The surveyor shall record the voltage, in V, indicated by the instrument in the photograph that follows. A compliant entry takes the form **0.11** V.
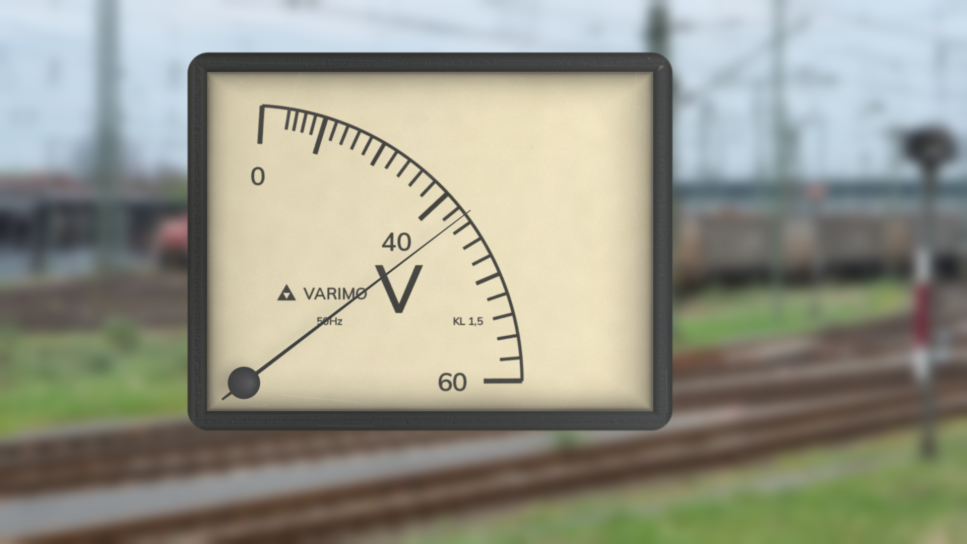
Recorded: **43** V
